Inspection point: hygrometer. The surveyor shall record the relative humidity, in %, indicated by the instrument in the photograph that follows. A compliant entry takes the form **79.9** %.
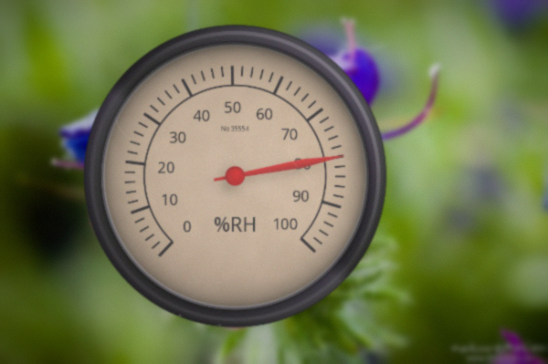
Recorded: **80** %
